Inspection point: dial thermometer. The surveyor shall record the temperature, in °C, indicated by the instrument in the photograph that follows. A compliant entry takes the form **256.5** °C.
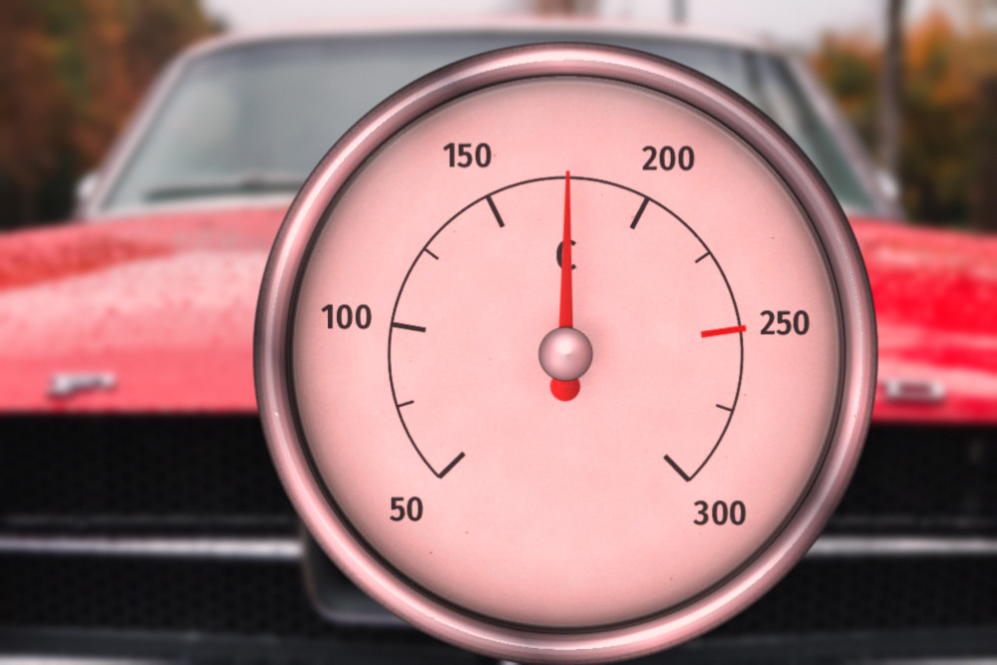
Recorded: **175** °C
